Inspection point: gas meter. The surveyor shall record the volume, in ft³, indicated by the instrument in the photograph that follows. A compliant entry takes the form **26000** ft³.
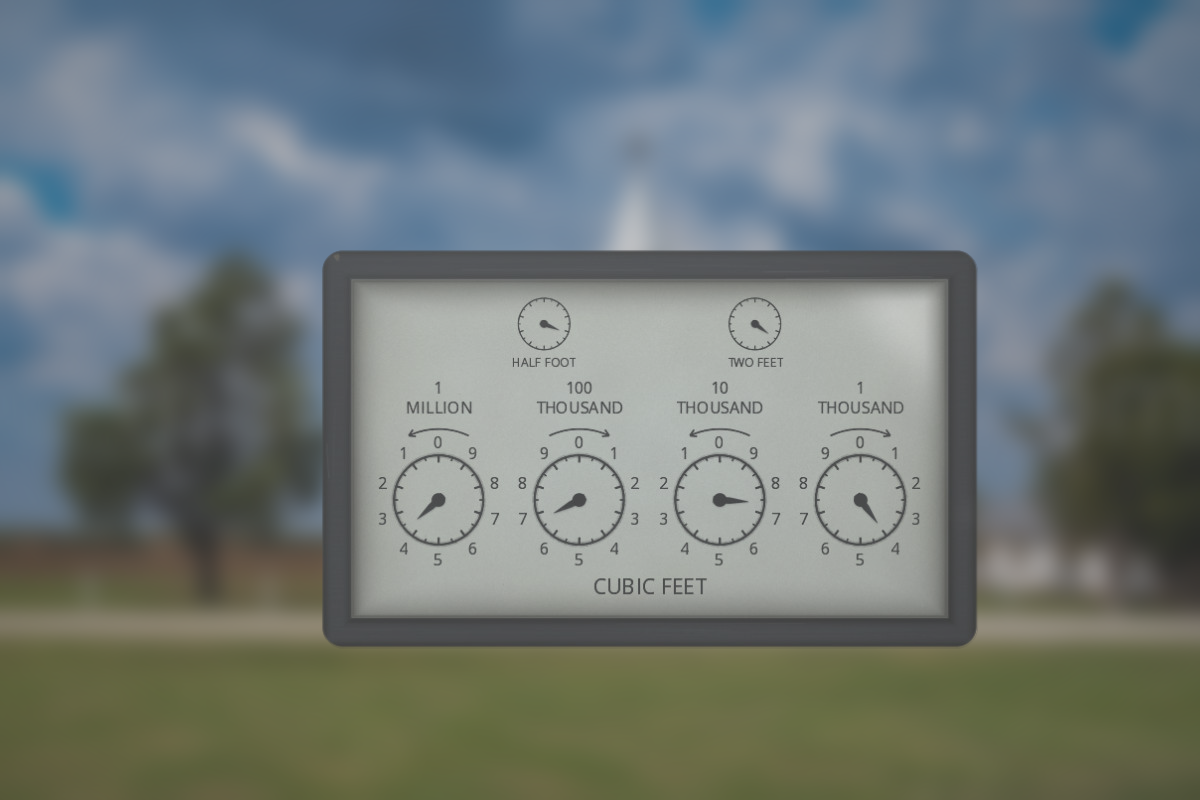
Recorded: **367400** ft³
